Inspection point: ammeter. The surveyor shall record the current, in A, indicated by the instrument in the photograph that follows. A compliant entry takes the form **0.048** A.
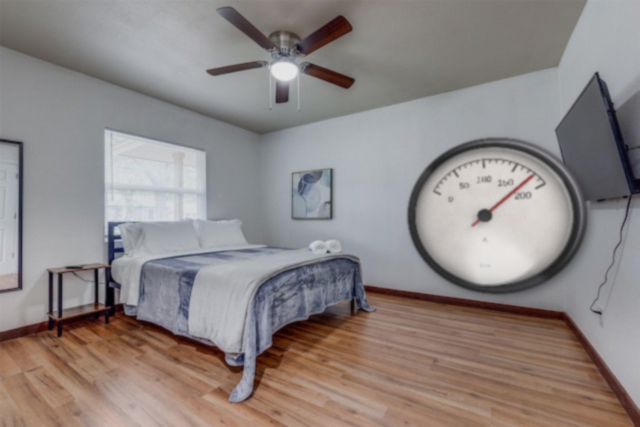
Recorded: **180** A
